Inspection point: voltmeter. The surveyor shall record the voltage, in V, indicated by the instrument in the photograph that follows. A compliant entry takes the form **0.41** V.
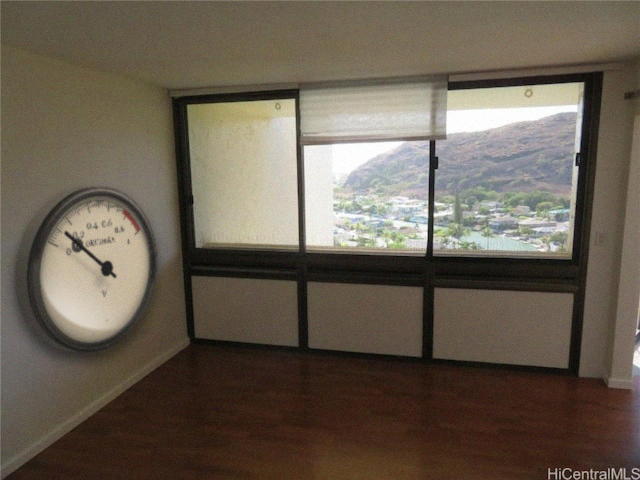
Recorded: **0.1** V
